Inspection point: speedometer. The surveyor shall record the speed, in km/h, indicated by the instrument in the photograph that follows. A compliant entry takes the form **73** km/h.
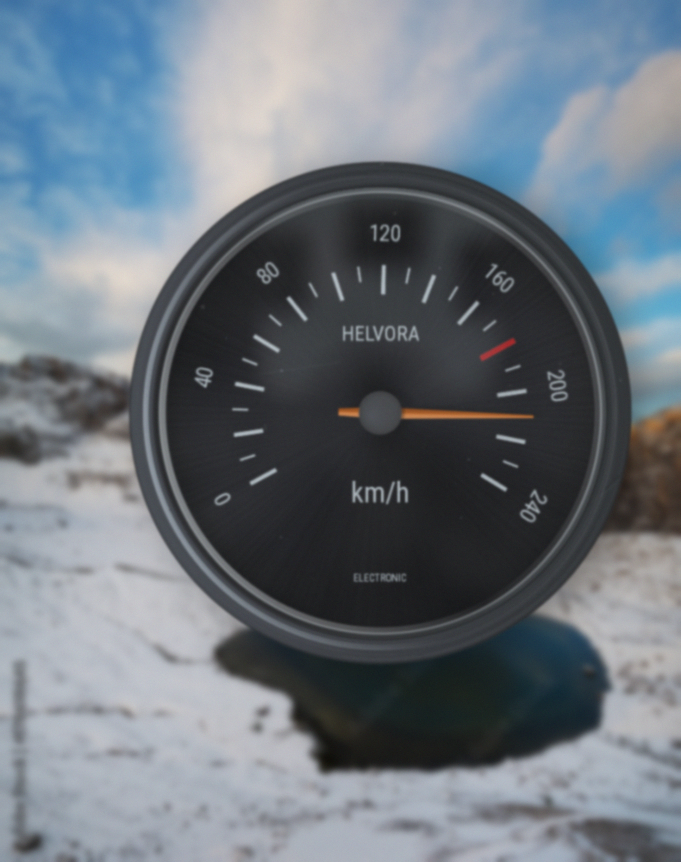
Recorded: **210** km/h
